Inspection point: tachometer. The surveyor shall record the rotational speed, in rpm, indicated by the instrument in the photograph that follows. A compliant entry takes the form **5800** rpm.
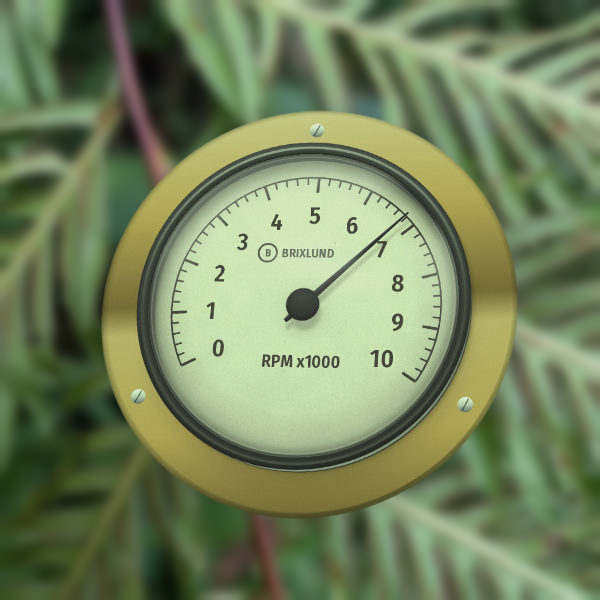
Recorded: **6800** rpm
